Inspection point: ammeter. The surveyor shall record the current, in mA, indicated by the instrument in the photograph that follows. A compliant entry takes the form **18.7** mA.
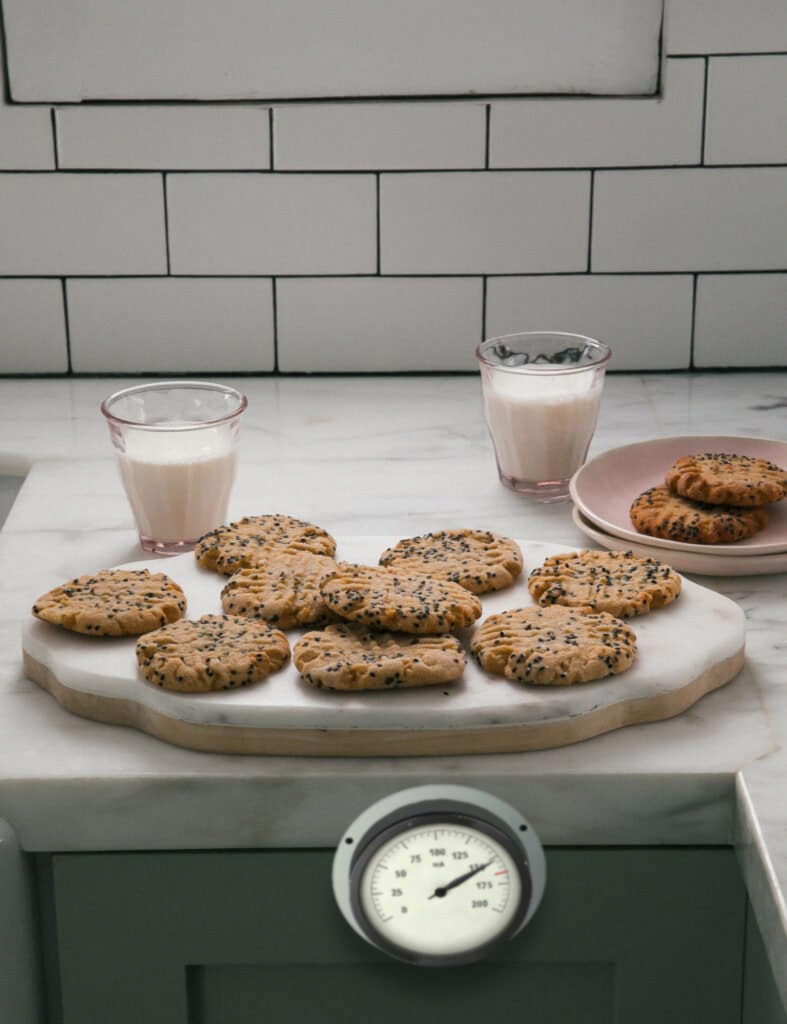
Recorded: **150** mA
